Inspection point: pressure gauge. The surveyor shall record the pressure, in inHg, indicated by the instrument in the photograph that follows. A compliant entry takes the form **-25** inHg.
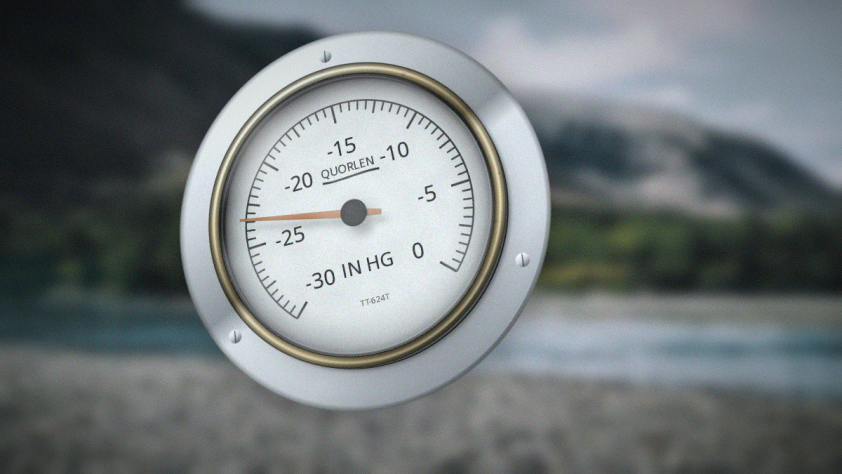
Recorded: **-23.5** inHg
